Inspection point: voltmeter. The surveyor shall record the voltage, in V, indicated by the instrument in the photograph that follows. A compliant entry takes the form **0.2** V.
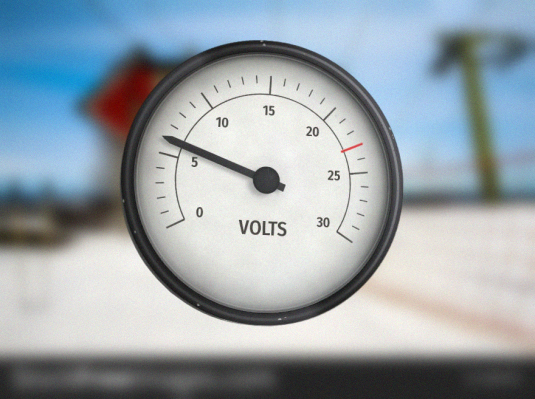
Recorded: **6** V
